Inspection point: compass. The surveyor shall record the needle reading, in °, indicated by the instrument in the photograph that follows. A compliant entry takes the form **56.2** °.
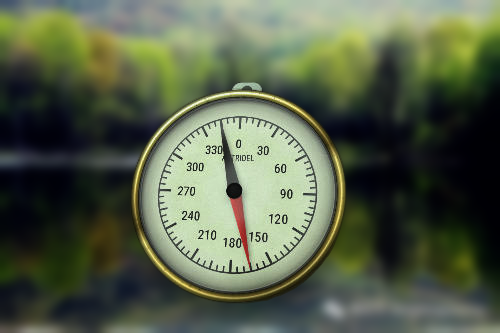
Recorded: **165** °
